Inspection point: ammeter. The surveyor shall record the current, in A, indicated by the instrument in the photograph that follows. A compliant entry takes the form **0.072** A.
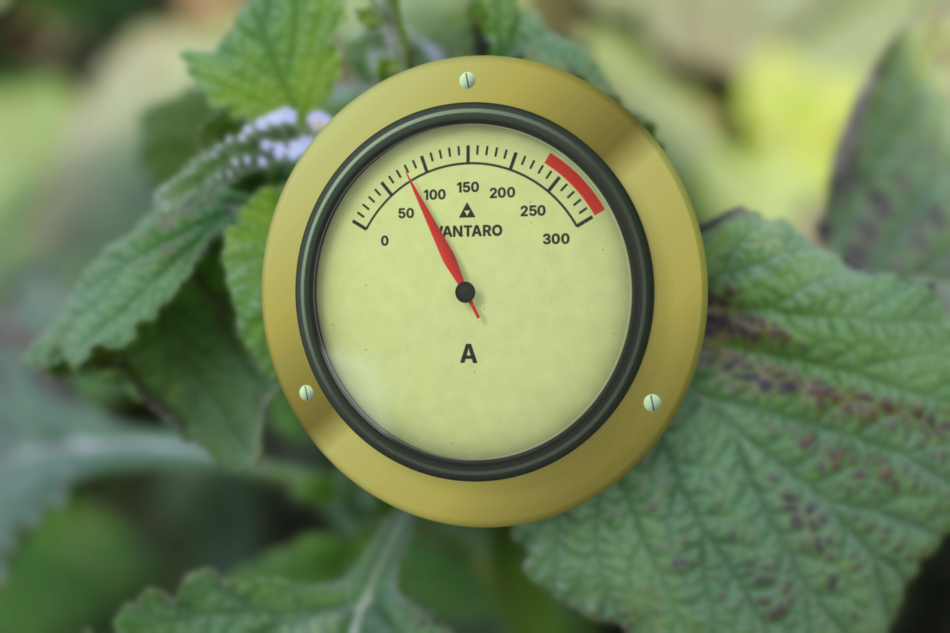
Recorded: **80** A
